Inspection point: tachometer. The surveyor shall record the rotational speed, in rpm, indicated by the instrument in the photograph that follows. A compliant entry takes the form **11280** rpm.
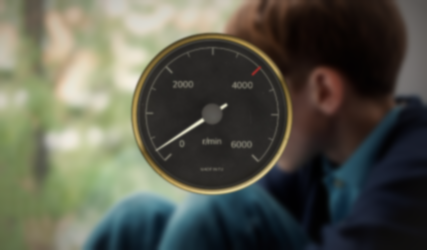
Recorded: **250** rpm
